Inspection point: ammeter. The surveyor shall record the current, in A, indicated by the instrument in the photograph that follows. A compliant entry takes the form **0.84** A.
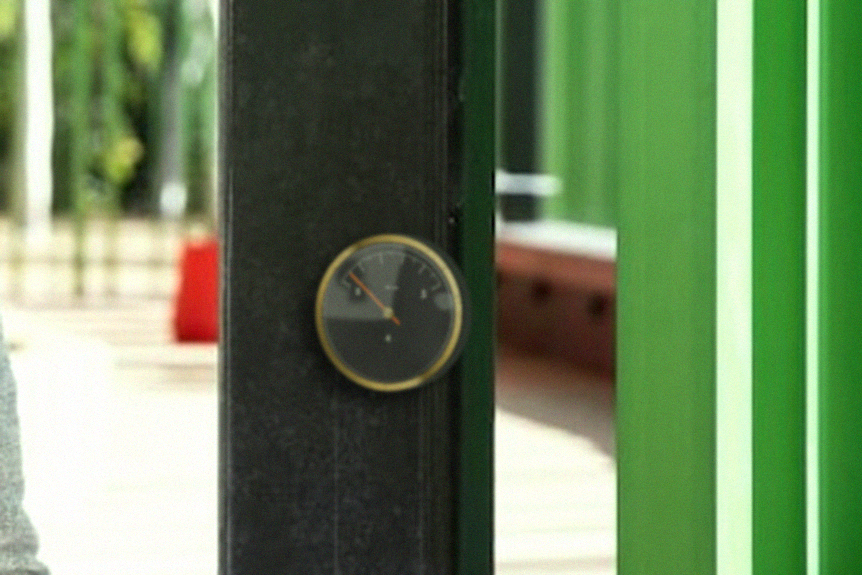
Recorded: **0.5** A
